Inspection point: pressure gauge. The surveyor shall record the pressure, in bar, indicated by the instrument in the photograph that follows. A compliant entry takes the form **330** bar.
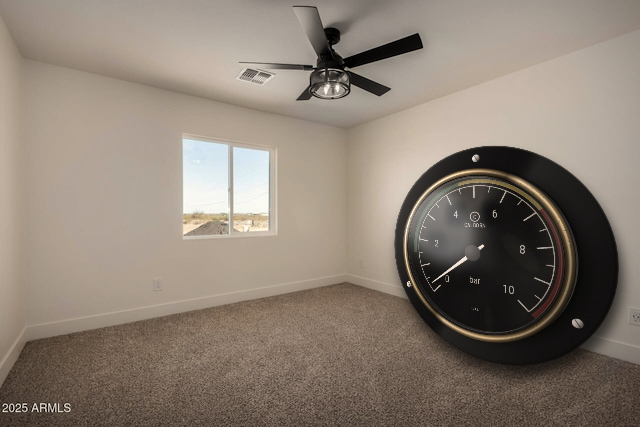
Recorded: **0.25** bar
